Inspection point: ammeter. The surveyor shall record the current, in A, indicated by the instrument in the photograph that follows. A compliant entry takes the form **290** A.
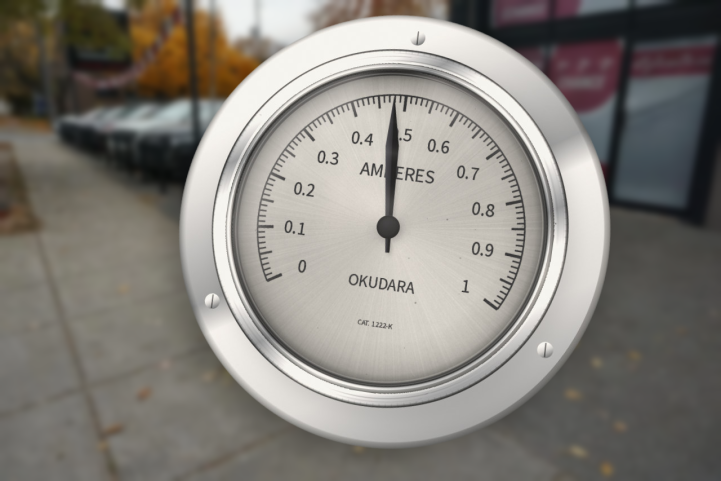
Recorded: **0.48** A
